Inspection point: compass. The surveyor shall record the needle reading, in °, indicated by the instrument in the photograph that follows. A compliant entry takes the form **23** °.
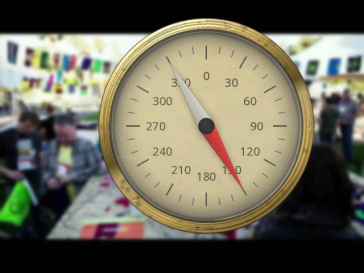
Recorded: **150** °
